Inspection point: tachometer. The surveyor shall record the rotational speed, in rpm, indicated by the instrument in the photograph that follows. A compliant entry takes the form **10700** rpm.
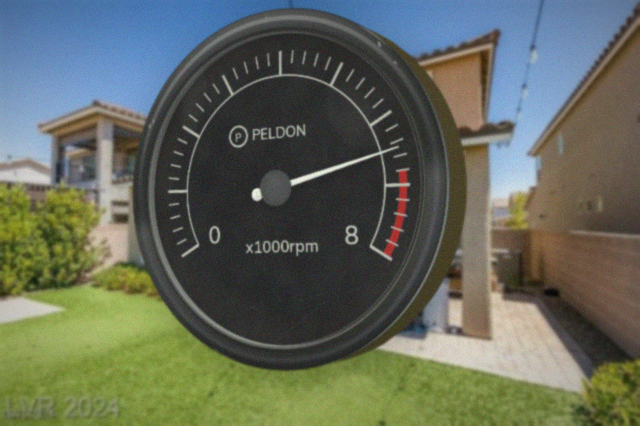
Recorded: **6500** rpm
